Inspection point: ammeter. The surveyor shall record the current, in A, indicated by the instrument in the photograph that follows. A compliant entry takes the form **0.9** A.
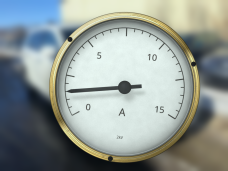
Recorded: **1.5** A
